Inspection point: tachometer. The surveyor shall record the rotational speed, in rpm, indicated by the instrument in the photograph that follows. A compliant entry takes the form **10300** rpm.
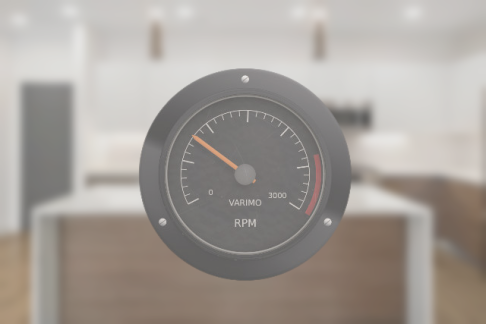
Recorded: **800** rpm
